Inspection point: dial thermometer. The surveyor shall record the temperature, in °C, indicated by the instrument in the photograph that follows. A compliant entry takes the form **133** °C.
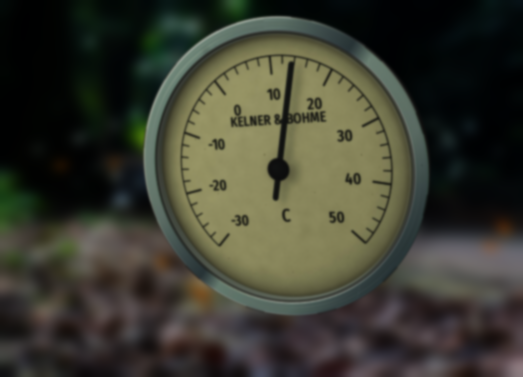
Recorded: **14** °C
